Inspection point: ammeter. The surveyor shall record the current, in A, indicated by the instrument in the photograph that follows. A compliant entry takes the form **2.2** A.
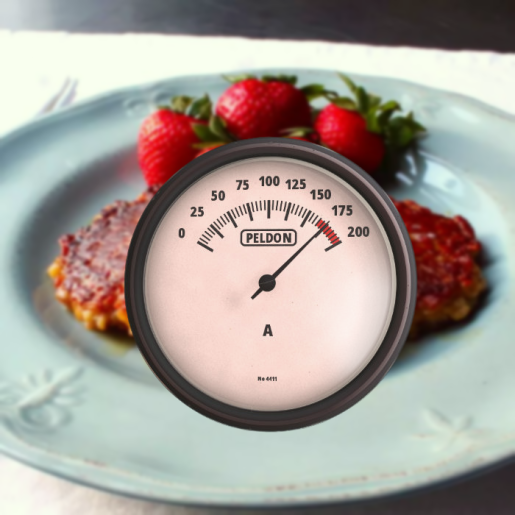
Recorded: **175** A
